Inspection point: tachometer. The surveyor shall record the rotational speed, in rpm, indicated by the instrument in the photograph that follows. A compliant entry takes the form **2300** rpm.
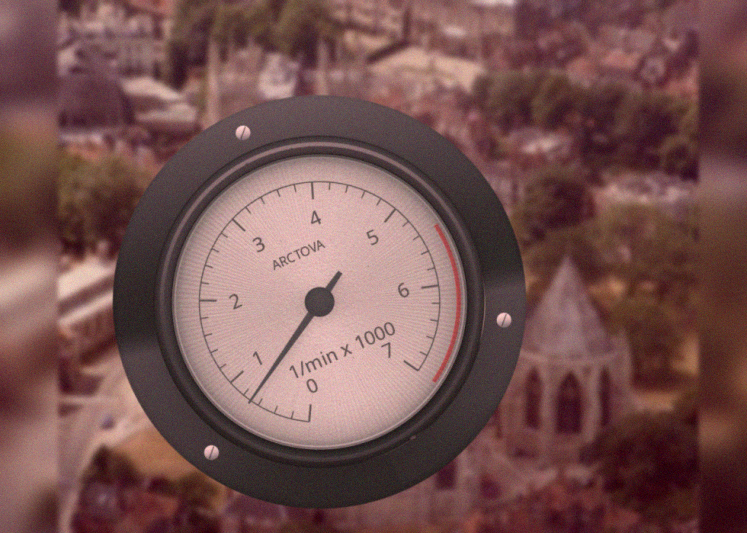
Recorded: **700** rpm
